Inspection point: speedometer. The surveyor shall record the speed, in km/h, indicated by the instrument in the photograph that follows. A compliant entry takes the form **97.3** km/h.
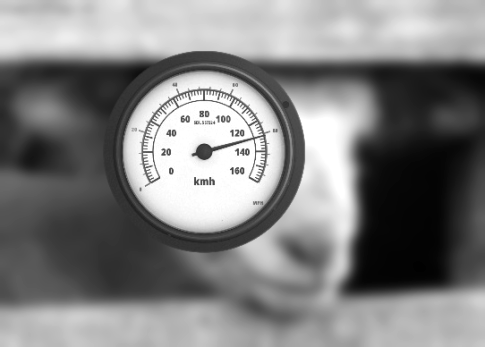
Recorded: **130** km/h
